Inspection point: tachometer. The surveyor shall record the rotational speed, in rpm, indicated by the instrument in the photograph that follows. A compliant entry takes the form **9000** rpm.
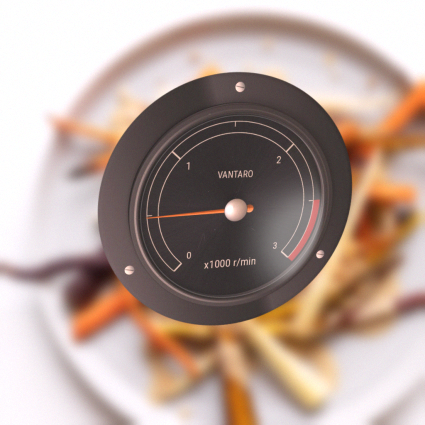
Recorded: **500** rpm
